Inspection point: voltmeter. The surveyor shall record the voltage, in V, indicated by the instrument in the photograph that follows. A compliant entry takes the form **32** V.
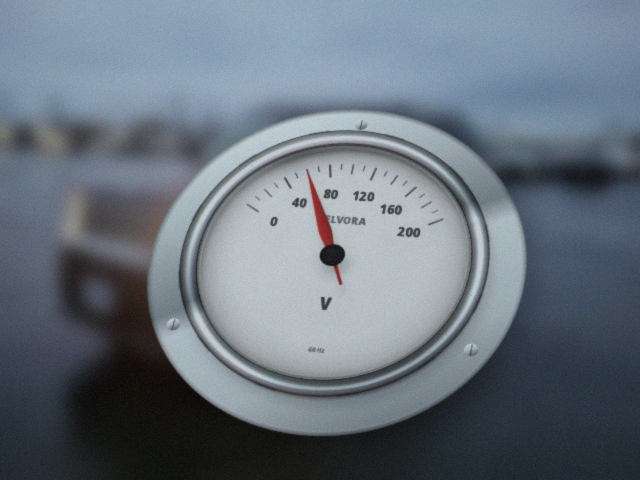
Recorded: **60** V
